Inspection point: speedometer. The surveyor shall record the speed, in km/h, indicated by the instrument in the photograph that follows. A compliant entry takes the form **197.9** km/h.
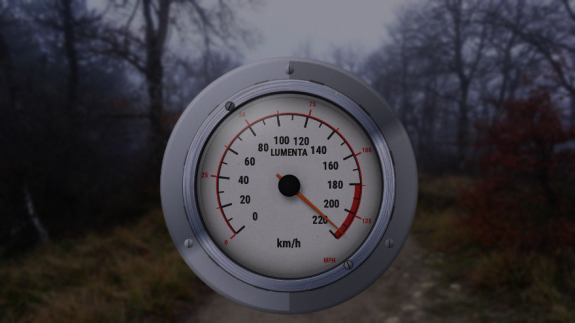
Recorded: **215** km/h
